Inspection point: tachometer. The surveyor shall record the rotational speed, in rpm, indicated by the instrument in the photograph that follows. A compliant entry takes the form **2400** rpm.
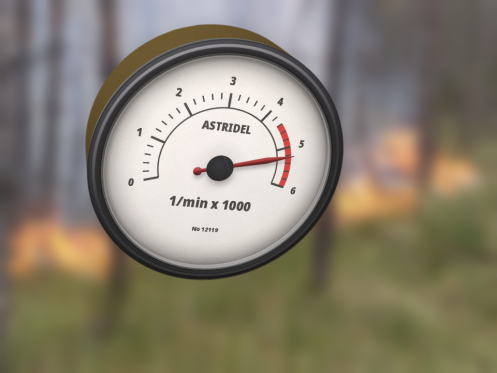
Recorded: **5200** rpm
